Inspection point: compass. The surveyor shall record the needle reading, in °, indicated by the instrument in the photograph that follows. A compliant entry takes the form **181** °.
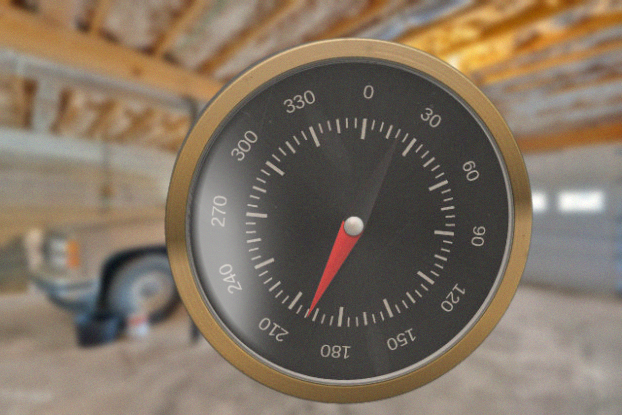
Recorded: **200** °
